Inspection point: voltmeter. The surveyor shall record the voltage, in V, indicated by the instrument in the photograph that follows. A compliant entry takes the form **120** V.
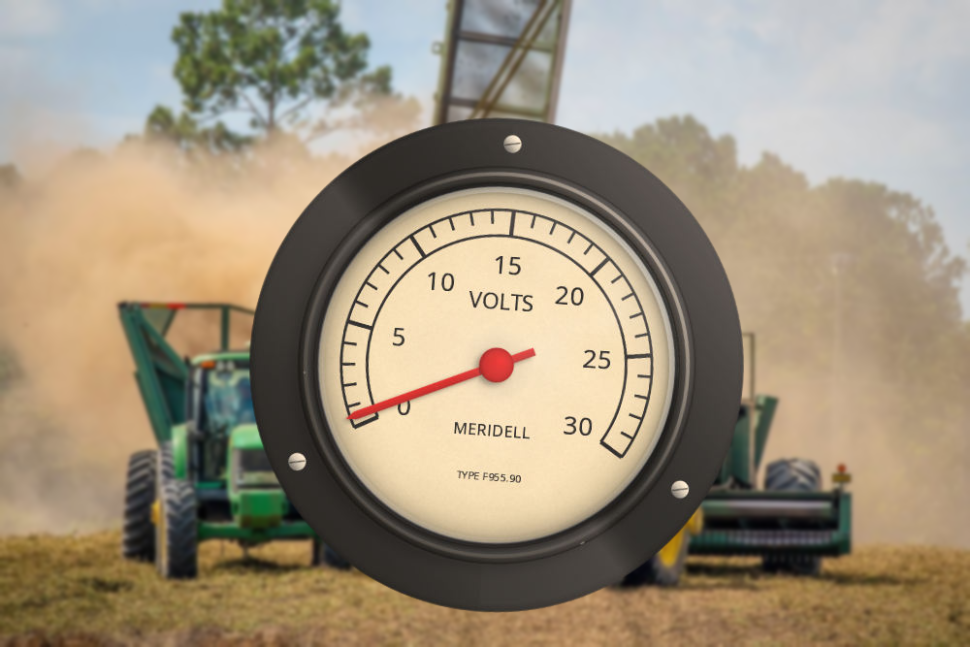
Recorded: **0.5** V
